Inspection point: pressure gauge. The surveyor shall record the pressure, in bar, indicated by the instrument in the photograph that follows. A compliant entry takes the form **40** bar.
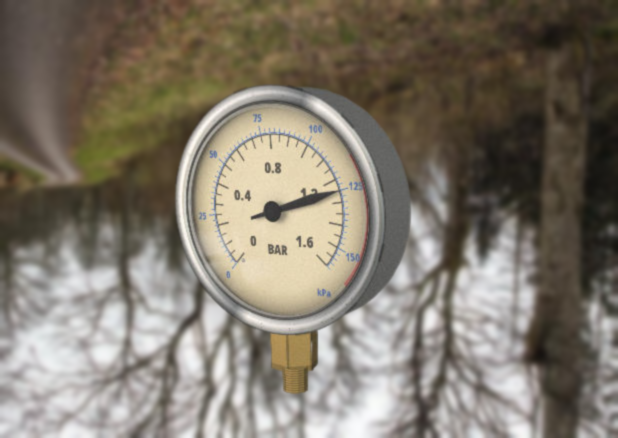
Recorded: **1.25** bar
